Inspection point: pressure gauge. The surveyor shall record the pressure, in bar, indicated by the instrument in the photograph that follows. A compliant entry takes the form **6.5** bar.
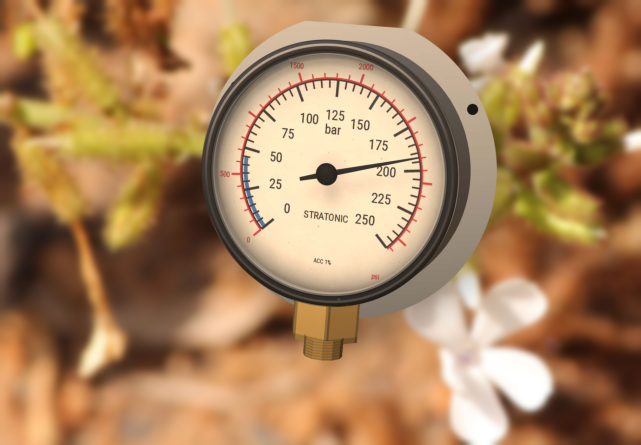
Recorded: **192.5** bar
